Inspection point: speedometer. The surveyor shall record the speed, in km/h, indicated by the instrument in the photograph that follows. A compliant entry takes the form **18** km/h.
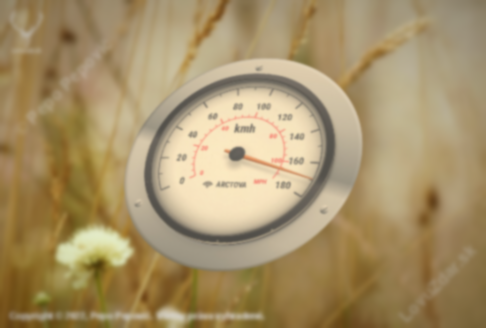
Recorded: **170** km/h
